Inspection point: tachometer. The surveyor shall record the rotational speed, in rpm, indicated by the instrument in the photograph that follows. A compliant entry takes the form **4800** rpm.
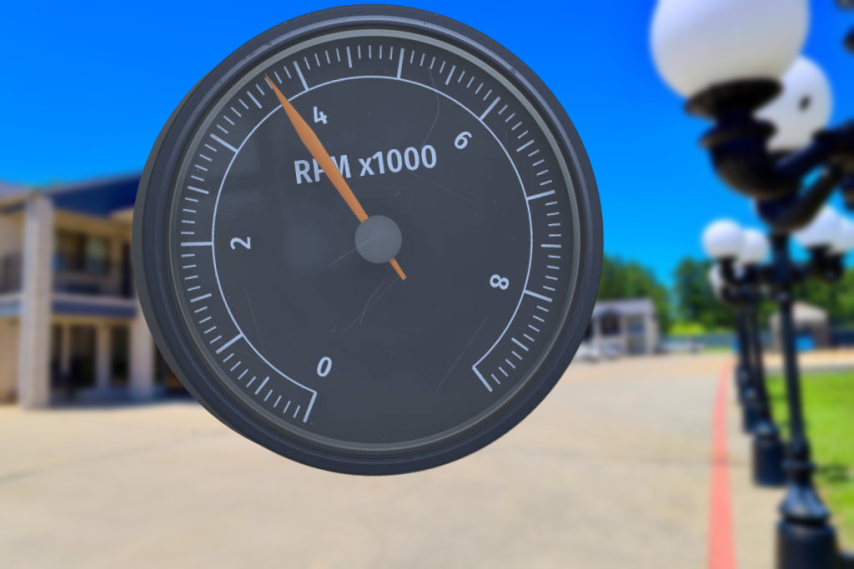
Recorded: **3700** rpm
